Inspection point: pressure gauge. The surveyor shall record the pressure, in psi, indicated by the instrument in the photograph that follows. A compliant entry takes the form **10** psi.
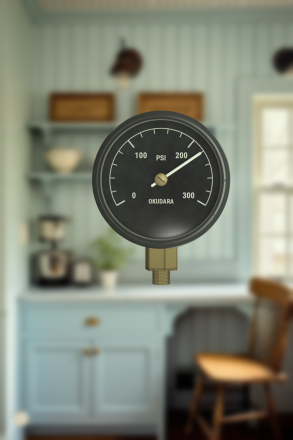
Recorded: **220** psi
